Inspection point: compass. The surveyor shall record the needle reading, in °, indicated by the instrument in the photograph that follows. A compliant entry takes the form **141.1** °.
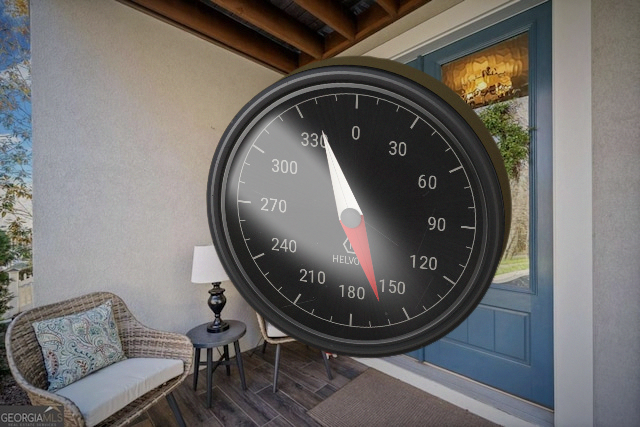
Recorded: **160** °
